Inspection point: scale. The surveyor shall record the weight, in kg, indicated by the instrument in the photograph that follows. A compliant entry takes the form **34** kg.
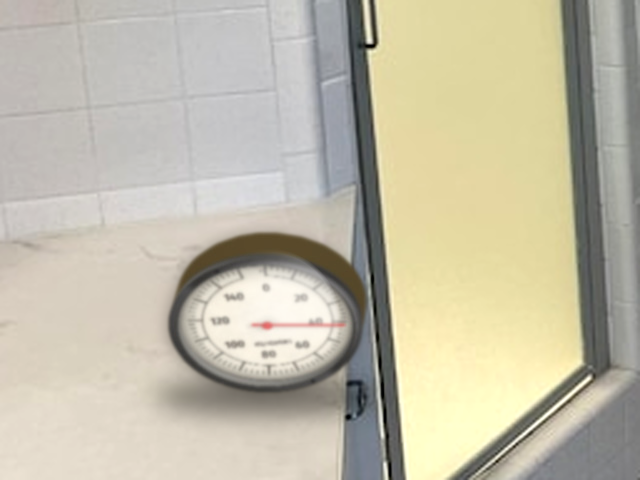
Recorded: **40** kg
